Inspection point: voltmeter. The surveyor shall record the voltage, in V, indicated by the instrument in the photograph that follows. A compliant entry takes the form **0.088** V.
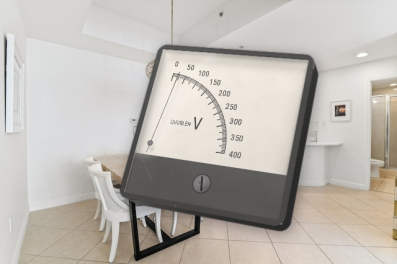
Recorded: **25** V
